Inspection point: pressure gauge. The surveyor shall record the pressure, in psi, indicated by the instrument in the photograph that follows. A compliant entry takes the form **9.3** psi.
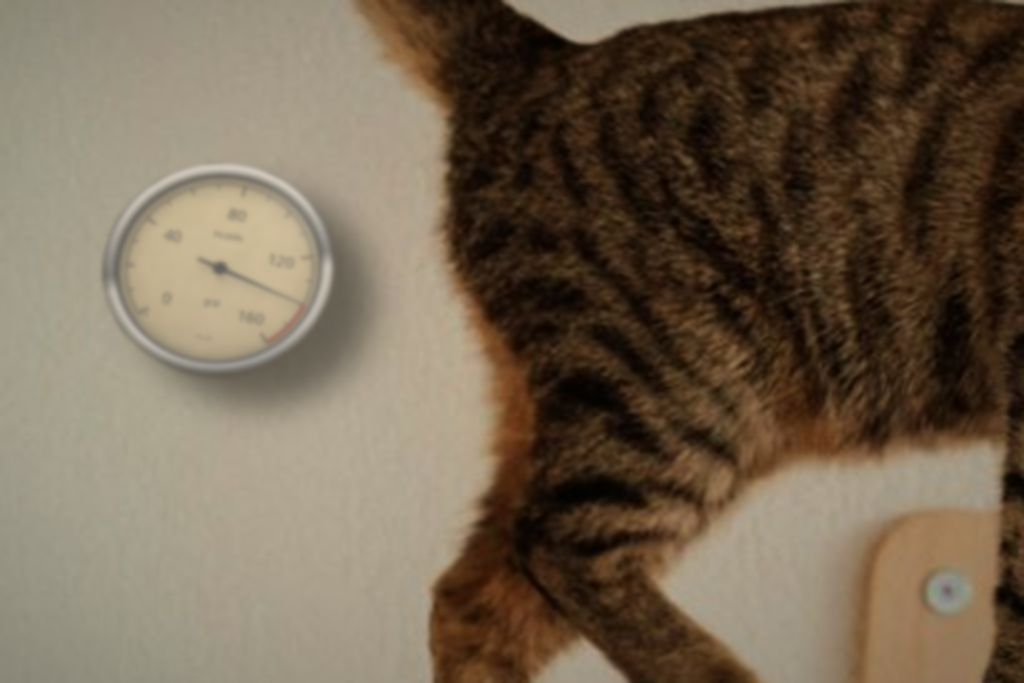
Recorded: **140** psi
